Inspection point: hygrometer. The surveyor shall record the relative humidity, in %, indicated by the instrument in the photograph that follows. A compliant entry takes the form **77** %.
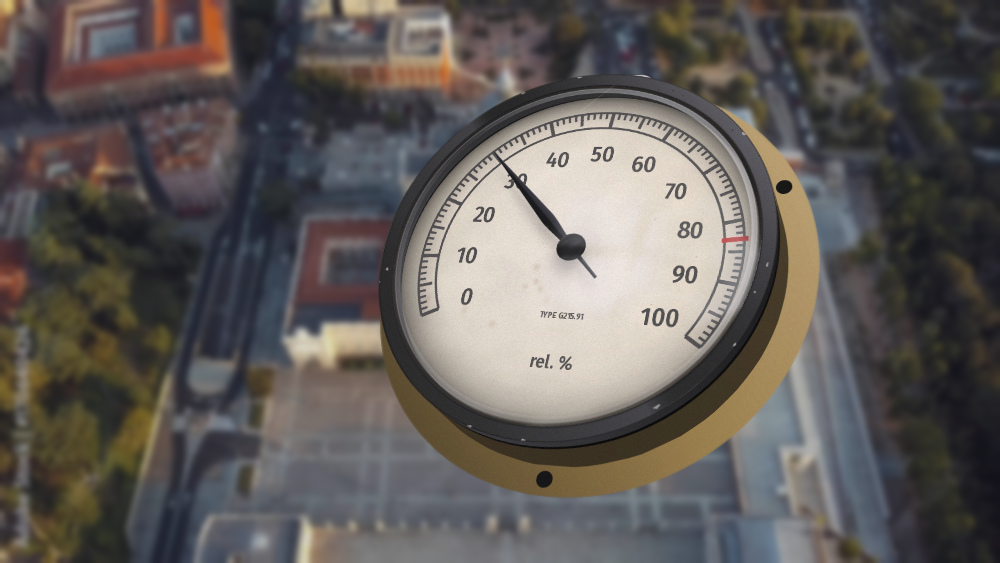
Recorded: **30** %
